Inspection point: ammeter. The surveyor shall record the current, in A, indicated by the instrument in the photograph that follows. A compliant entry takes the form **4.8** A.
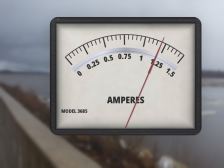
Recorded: **1.2** A
